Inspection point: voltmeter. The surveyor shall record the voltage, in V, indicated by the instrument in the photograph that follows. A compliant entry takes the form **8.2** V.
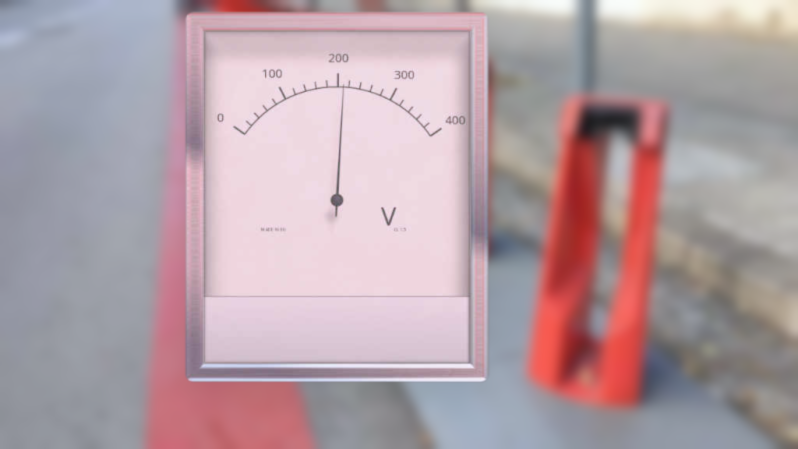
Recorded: **210** V
